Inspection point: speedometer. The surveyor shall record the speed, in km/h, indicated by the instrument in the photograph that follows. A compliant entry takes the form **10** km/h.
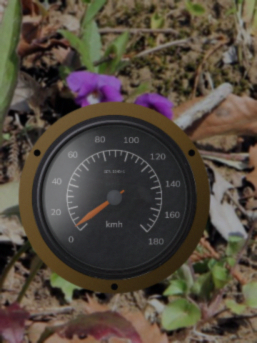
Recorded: **5** km/h
